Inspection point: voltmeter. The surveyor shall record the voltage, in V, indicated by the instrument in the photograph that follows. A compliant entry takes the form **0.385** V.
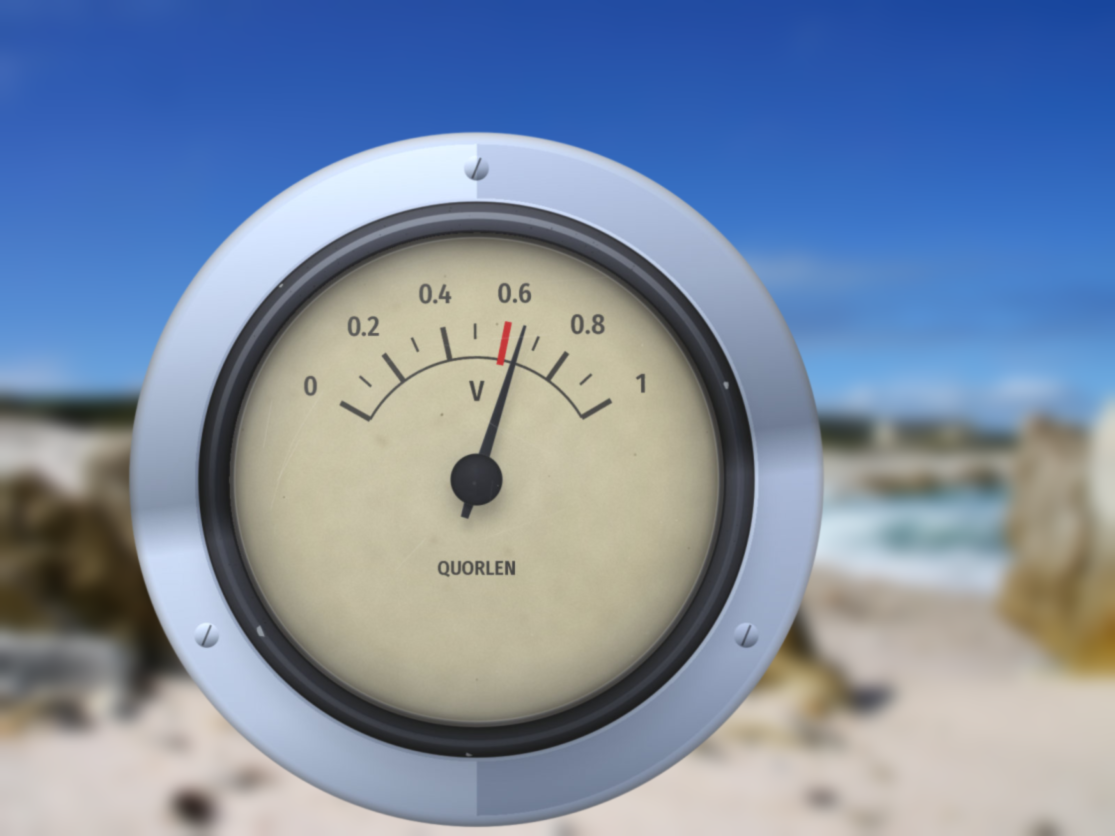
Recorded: **0.65** V
